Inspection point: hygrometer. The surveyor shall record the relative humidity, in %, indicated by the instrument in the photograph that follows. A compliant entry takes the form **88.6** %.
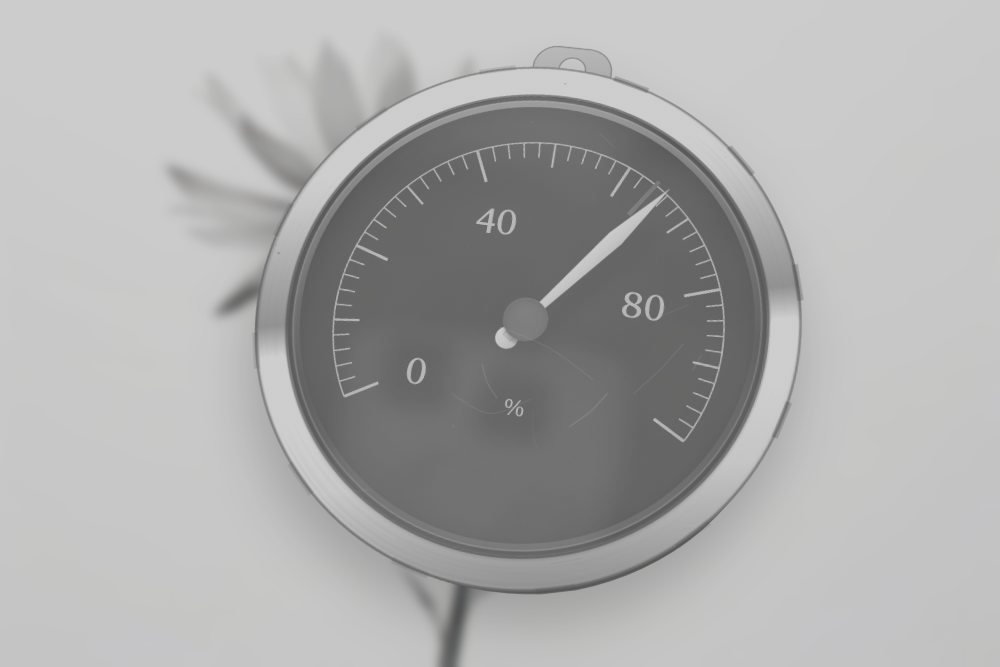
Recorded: **66** %
